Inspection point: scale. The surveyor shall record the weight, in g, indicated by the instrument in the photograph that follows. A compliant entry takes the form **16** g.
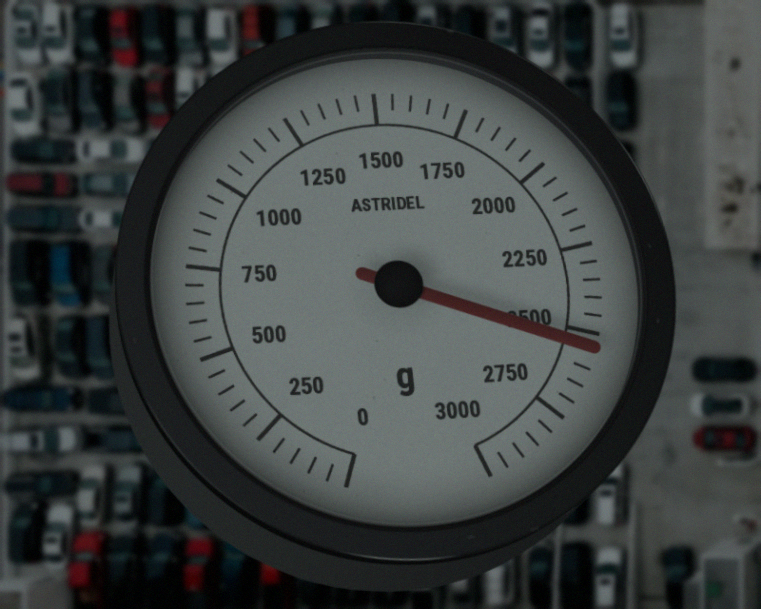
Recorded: **2550** g
